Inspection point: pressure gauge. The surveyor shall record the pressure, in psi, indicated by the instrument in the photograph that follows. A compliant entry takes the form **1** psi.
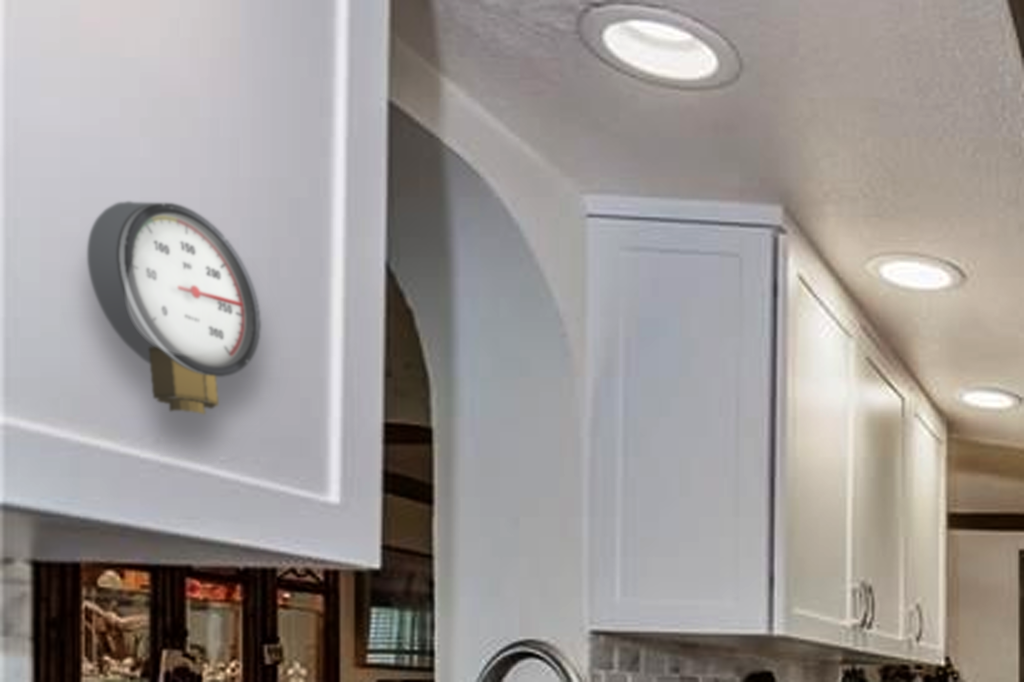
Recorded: **240** psi
